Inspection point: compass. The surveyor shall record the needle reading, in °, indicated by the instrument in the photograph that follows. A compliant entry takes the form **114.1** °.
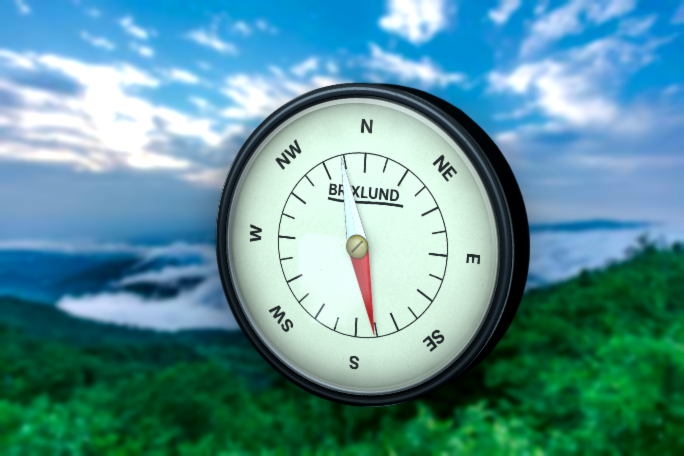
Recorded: **165** °
